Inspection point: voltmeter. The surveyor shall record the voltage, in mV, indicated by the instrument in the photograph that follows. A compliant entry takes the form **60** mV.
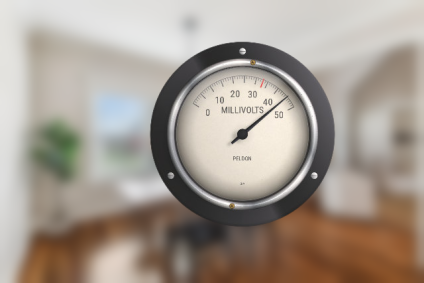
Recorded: **45** mV
